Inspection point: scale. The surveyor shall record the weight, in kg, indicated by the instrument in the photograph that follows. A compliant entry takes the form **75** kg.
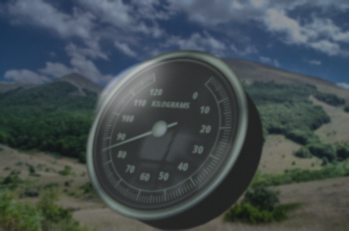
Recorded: **85** kg
